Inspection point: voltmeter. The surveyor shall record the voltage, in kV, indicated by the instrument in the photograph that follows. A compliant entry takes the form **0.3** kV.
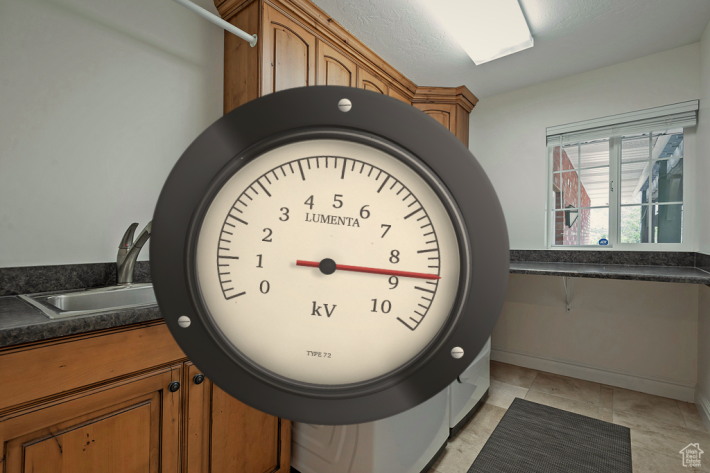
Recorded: **8.6** kV
